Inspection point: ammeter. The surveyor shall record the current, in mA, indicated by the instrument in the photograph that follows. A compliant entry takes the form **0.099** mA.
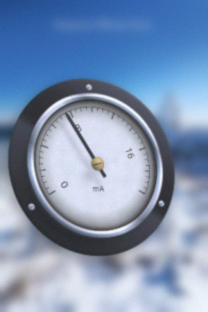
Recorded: **7.5** mA
